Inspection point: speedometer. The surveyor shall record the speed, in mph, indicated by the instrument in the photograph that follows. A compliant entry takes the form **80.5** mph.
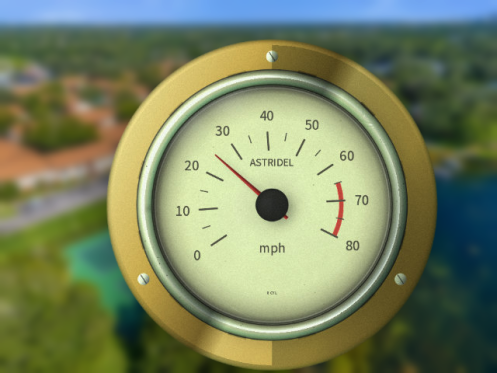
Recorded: **25** mph
